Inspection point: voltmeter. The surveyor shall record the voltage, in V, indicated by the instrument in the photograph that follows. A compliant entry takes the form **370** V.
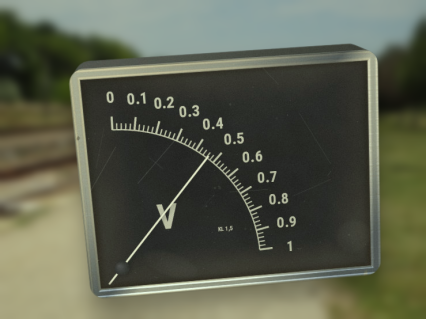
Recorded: **0.46** V
